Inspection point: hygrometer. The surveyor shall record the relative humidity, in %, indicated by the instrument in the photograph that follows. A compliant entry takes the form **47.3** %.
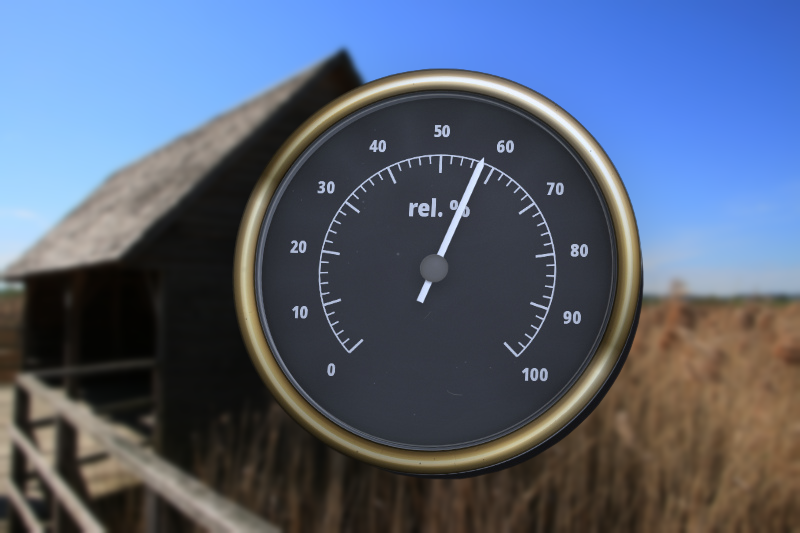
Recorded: **58** %
